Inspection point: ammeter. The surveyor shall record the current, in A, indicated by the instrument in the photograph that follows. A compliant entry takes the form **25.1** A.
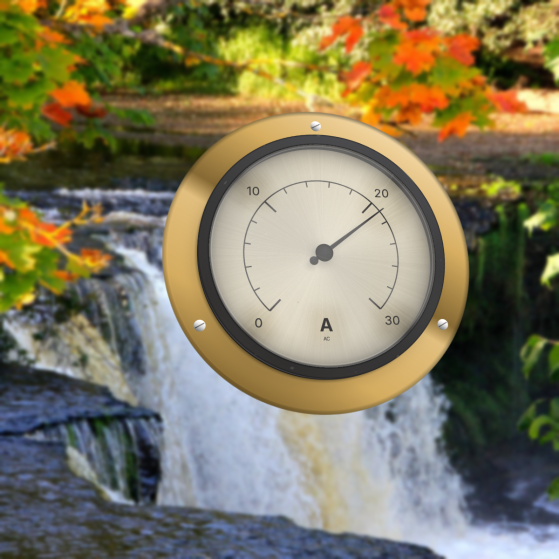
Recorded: **21** A
